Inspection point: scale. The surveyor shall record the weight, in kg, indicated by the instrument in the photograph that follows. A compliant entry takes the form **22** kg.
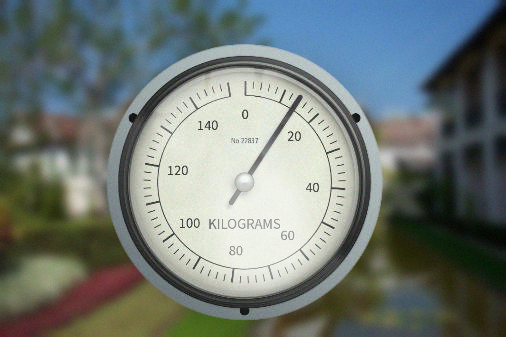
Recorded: **14** kg
